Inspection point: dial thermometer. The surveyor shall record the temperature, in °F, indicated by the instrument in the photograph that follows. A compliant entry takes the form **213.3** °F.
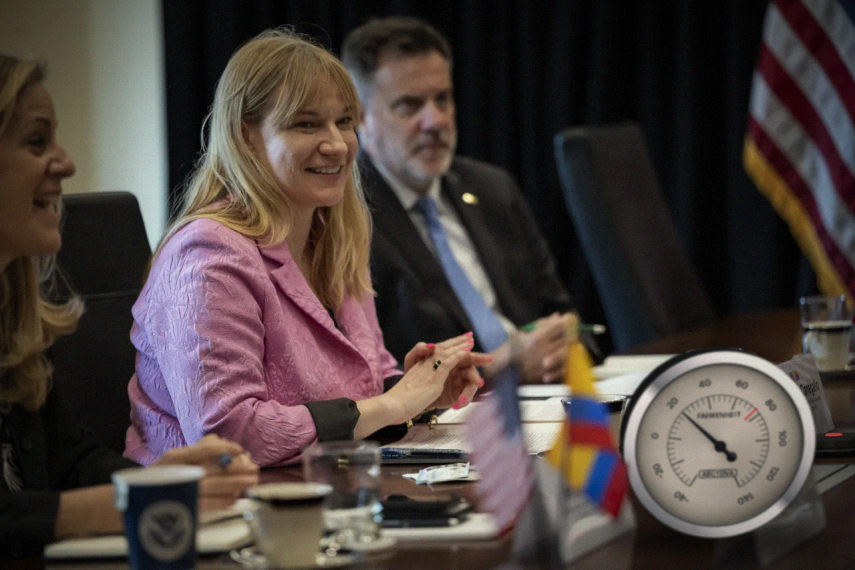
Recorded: **20** °F
